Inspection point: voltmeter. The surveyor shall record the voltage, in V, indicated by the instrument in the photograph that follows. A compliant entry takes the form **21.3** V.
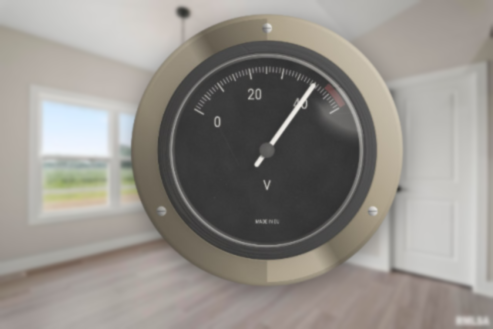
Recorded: **40** V
